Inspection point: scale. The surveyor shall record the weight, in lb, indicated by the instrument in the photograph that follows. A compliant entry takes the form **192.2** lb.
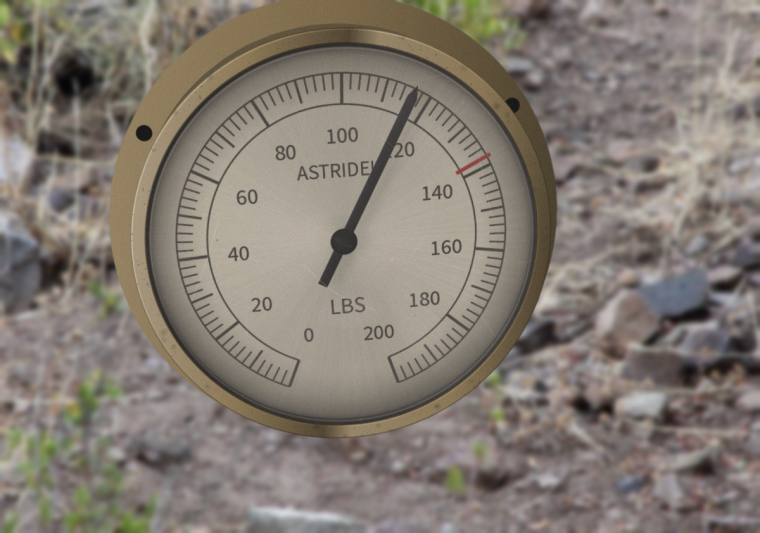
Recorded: **116** lb
